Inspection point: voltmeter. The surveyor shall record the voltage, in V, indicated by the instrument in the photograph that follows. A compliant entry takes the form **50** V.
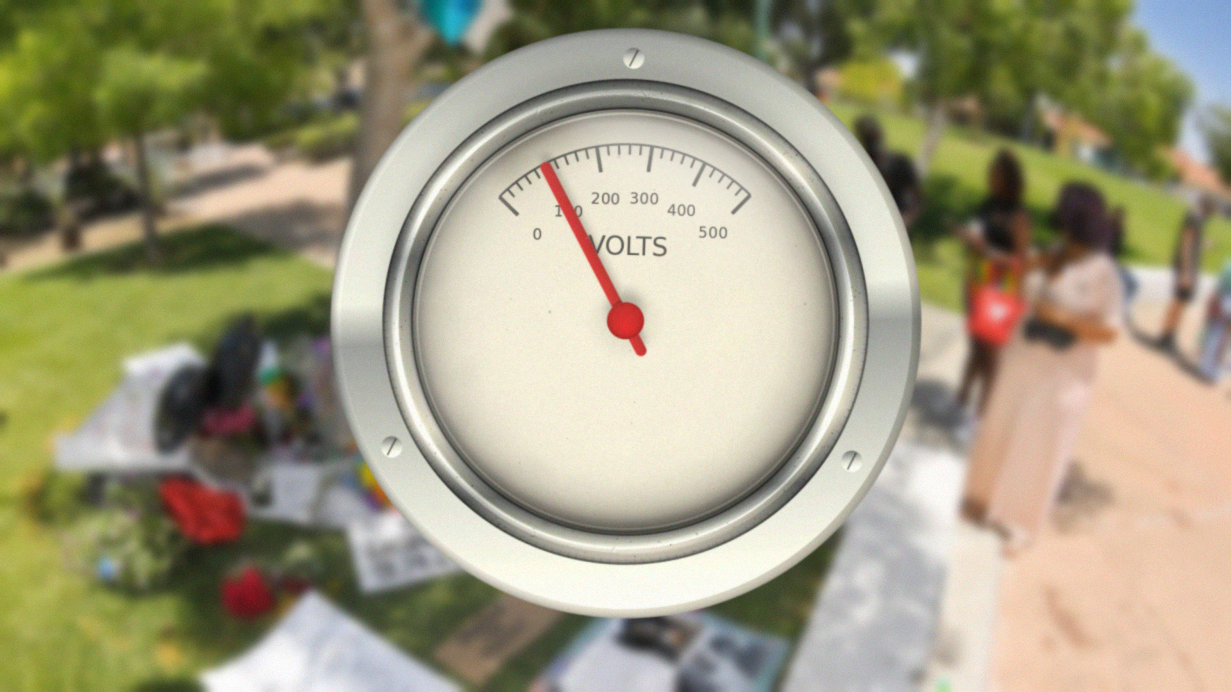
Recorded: **100** V
